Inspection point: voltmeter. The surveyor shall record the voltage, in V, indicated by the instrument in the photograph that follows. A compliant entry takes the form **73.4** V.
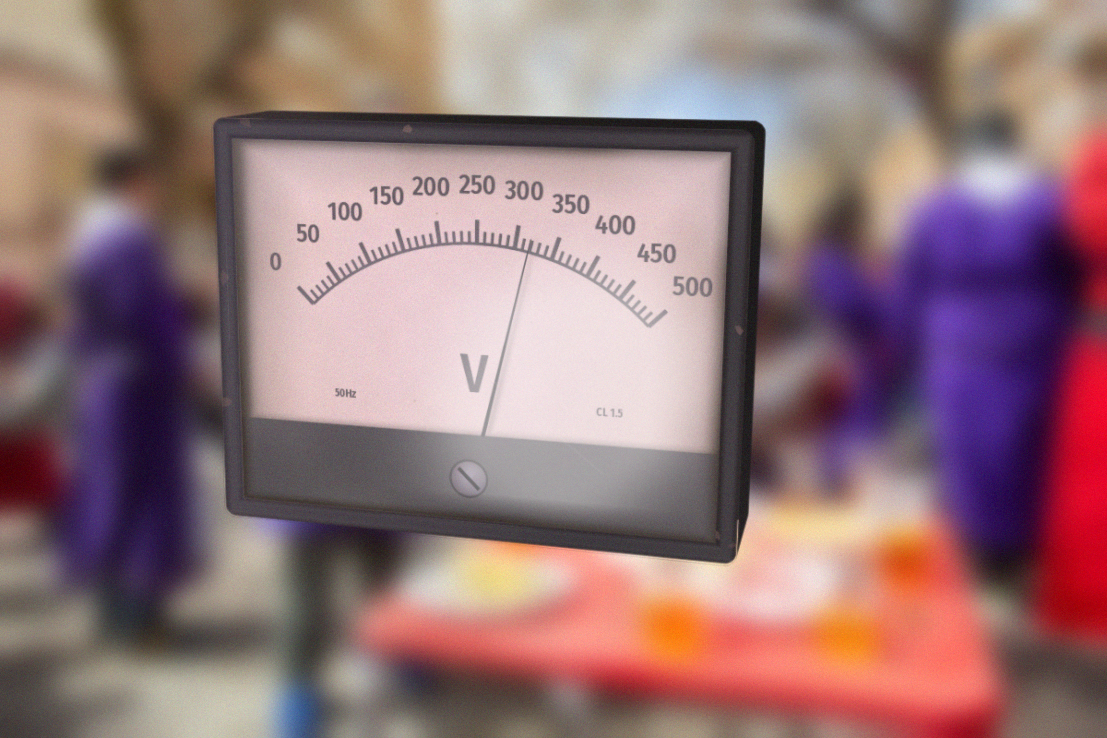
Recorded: **320** V
